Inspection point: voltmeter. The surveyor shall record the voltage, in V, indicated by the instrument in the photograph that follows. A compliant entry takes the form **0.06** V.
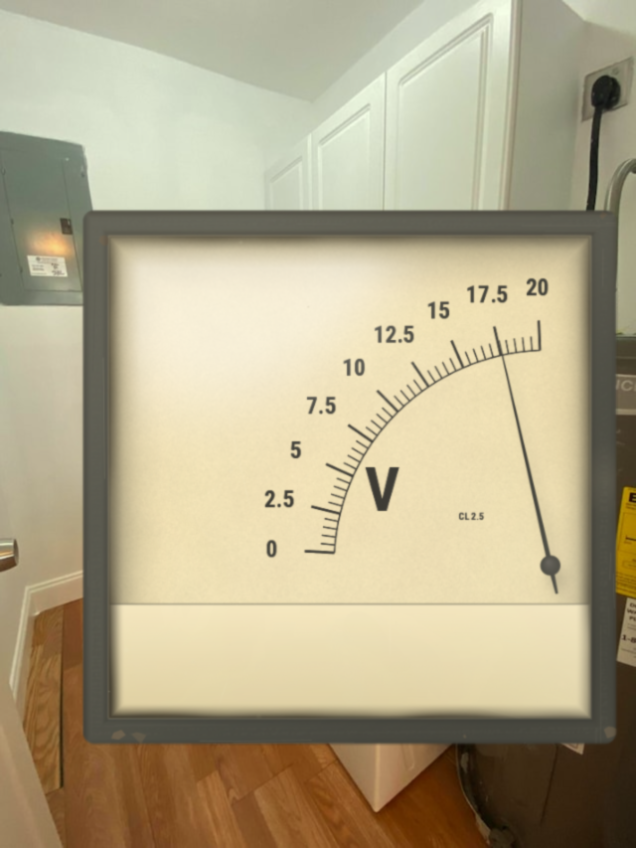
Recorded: **17.5** V
